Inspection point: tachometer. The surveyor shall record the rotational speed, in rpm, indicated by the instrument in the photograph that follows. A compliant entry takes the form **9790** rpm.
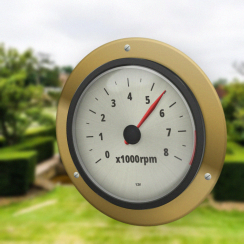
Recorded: **5500** rpm
